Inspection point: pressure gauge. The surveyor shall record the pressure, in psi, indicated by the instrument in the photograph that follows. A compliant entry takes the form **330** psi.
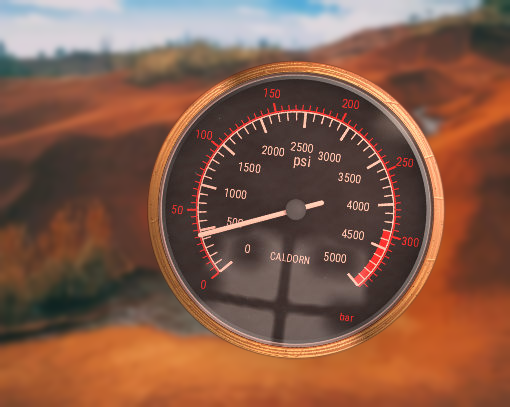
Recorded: **450** psi
